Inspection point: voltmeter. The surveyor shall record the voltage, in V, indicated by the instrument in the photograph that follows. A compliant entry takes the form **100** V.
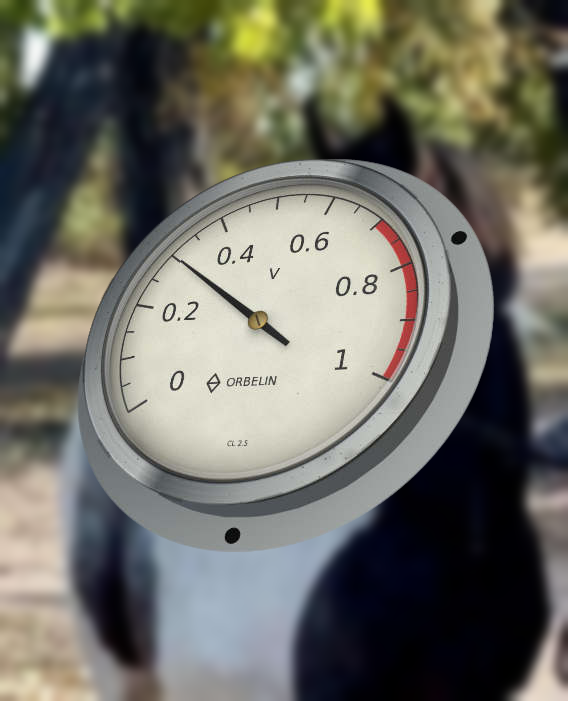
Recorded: **0.3** V
